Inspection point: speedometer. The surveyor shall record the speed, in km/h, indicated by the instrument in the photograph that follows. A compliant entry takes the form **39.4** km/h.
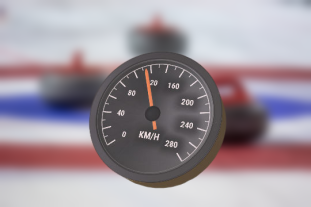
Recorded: **115** km/h
